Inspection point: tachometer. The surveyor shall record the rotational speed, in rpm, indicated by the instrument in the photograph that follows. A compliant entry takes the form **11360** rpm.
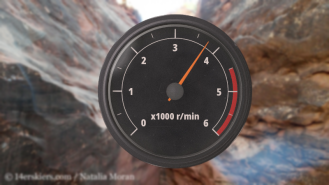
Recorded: **3750** rpm
